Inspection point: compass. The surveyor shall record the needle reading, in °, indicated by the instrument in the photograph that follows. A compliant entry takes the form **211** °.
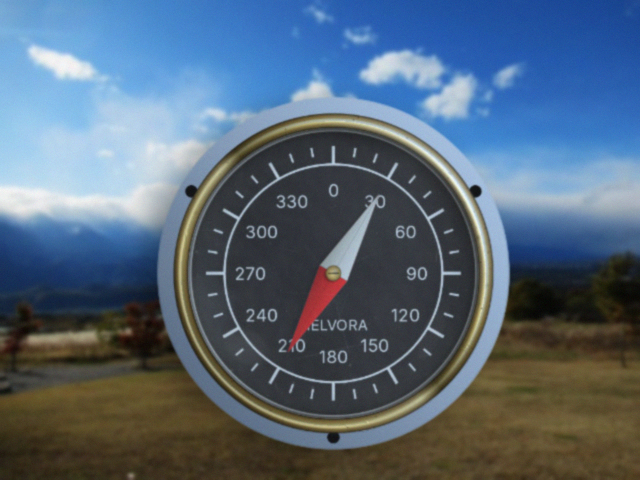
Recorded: **210** °
